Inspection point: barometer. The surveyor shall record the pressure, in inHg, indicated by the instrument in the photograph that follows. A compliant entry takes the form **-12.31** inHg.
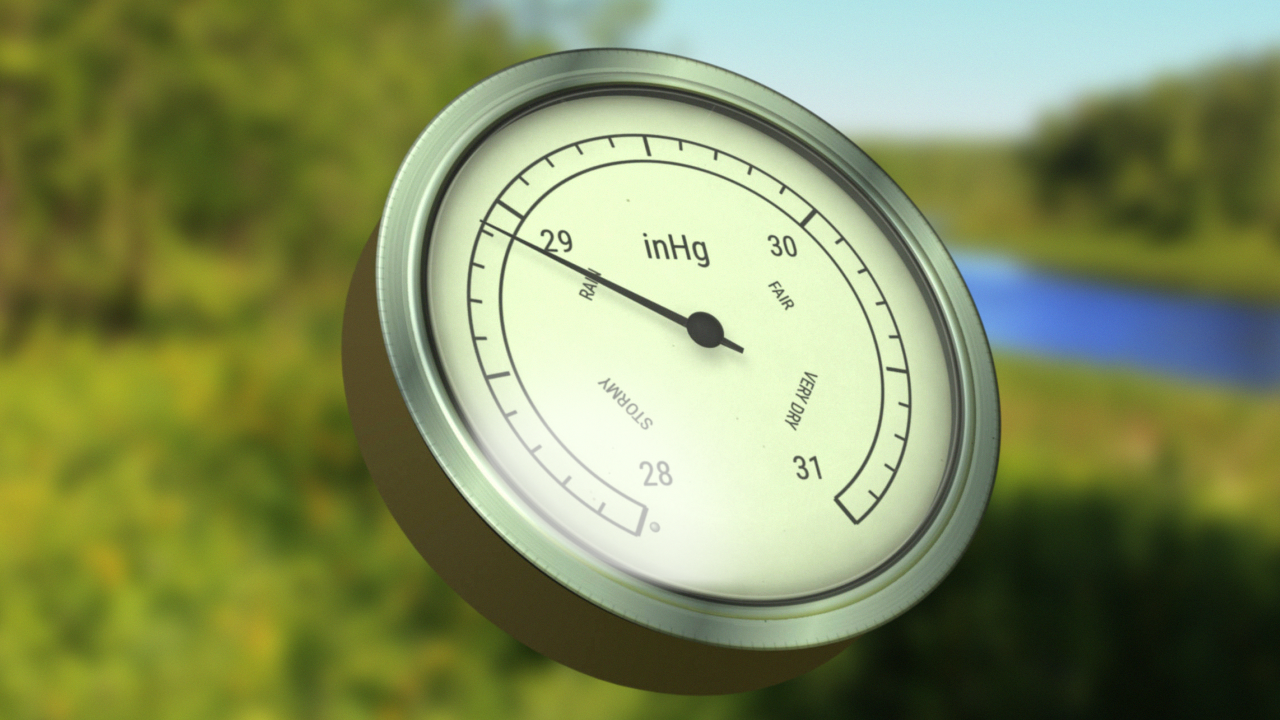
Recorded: **28.9** inHg
